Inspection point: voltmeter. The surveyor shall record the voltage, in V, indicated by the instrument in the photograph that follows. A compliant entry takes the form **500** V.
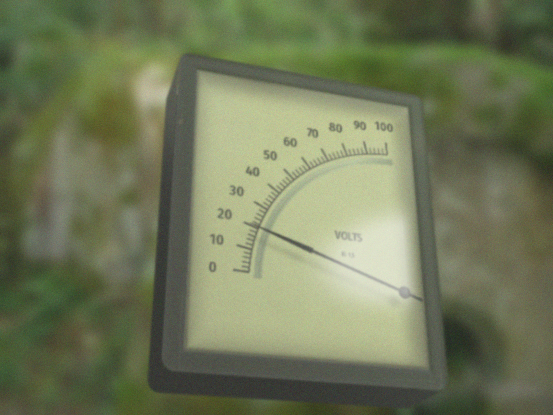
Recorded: **20** V
